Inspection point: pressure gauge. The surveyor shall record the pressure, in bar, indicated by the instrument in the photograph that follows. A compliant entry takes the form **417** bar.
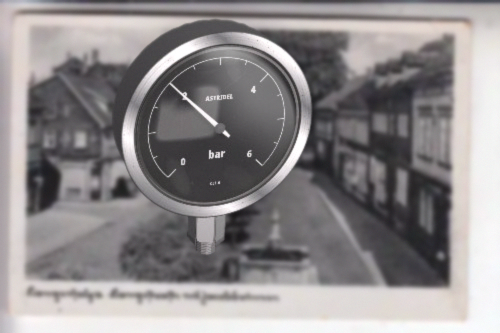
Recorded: **2** bar
